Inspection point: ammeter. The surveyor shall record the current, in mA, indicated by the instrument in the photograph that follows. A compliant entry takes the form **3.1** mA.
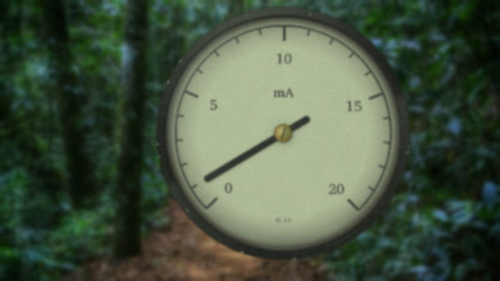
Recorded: **1** mA
